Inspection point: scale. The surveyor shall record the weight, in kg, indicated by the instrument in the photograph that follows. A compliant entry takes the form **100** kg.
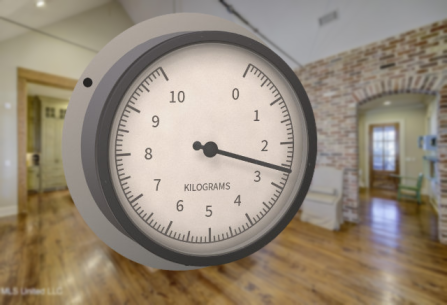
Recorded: **2.6** kg
